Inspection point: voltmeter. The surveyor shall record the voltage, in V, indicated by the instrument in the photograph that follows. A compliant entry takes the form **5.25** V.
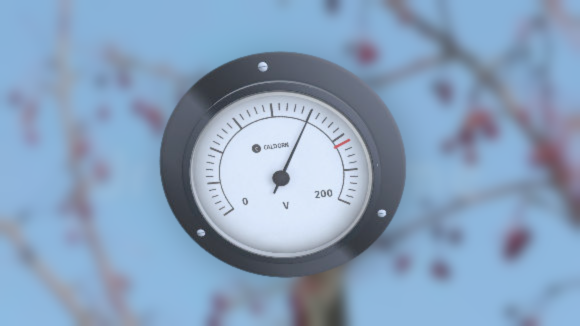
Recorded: **125** V
